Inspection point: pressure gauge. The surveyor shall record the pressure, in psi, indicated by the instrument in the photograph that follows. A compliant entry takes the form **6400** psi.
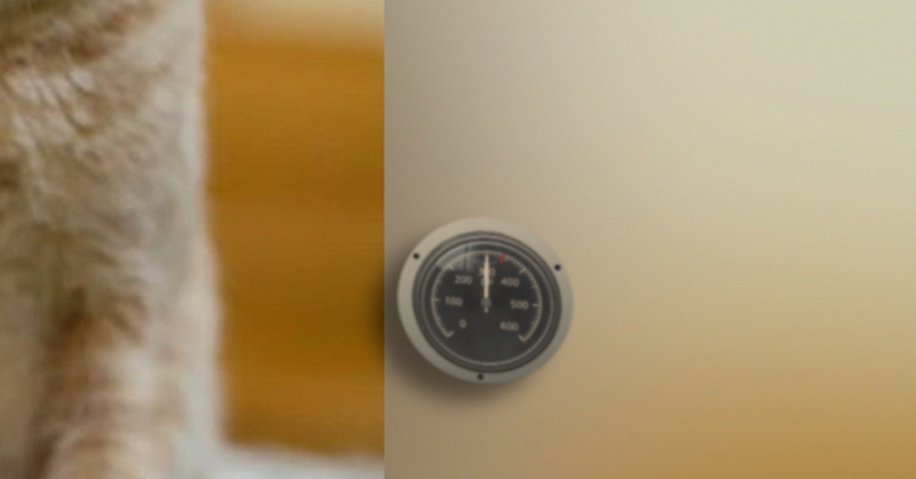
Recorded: **300** psi
